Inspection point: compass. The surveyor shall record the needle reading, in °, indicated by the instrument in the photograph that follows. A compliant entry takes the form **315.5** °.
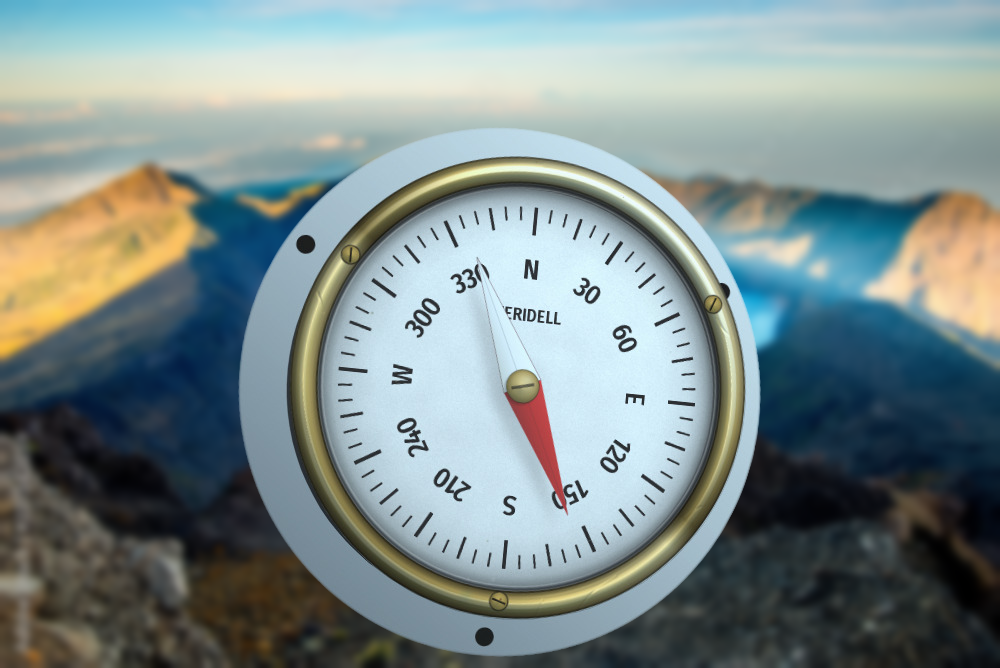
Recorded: **155** °
